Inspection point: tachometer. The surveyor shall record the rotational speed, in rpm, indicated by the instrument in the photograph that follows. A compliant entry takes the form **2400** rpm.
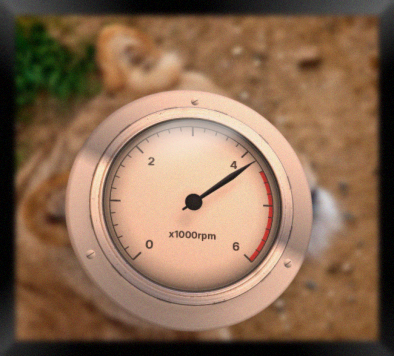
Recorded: **4200** rpm
